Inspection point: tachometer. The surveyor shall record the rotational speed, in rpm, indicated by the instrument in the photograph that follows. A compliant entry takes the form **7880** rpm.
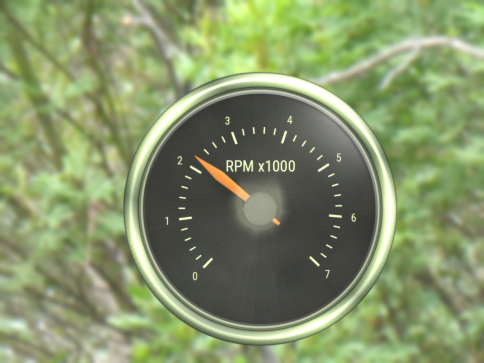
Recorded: **2200** rpm
